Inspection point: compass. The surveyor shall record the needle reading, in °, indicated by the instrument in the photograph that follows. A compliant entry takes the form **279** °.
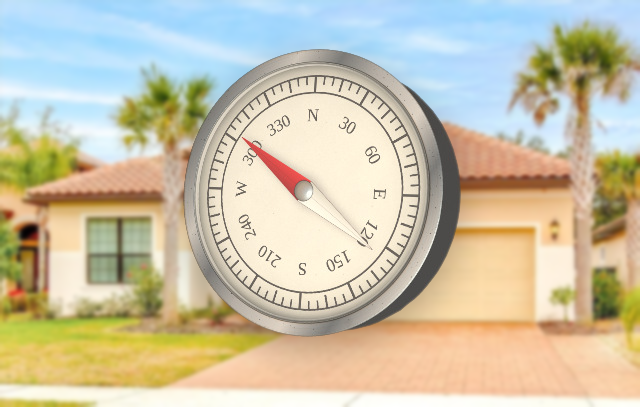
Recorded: **305** °
